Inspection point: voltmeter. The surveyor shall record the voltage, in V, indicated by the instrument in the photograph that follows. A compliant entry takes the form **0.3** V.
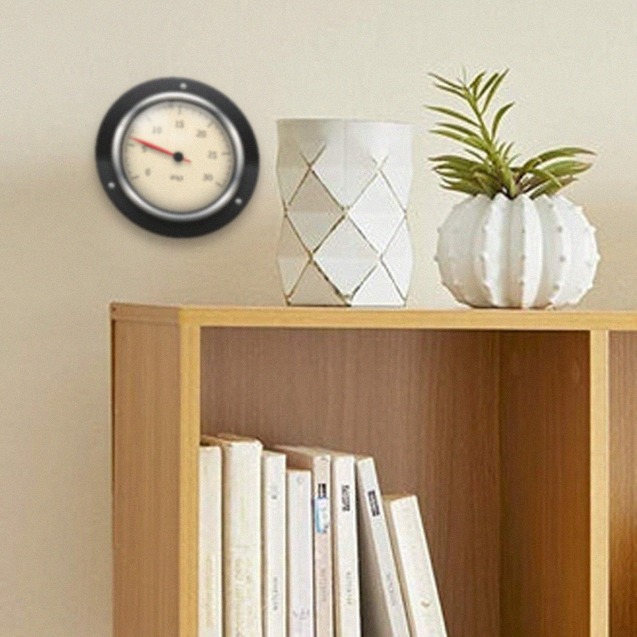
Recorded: **6** V
